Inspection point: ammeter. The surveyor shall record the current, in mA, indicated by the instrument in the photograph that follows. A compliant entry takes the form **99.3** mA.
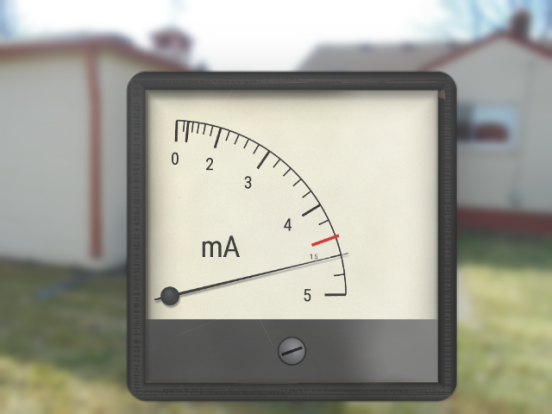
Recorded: **4.6** mA
